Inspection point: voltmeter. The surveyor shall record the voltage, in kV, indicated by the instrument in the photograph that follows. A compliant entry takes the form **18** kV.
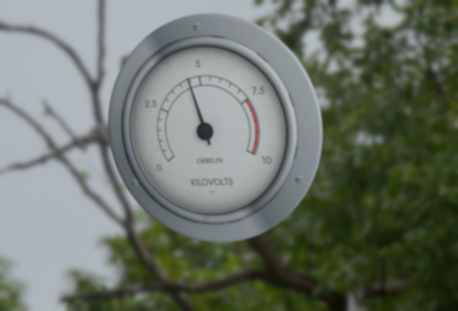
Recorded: **4.5** kV
